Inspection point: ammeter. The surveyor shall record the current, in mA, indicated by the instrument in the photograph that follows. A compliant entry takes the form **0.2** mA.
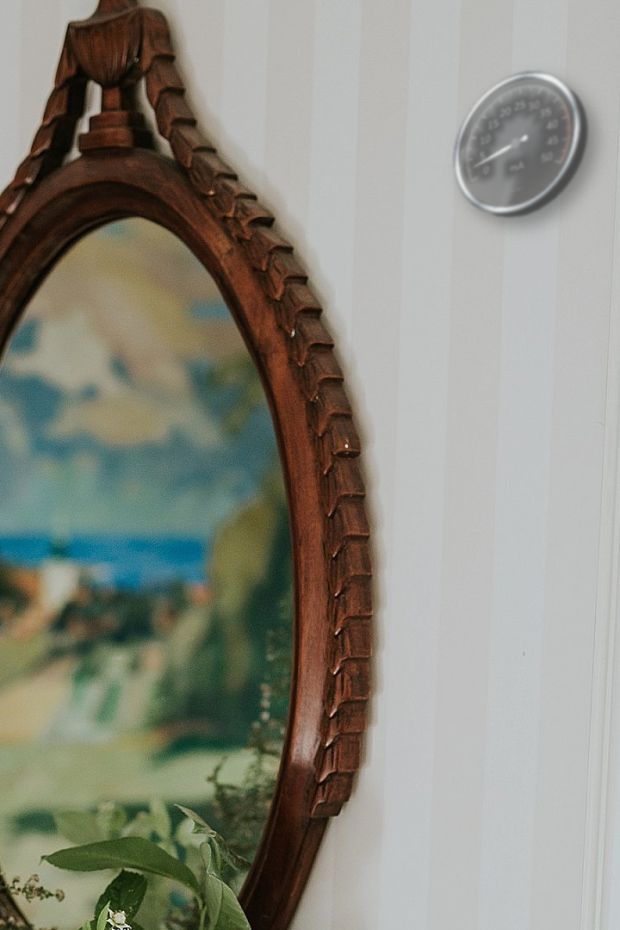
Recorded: **2.5** mA
